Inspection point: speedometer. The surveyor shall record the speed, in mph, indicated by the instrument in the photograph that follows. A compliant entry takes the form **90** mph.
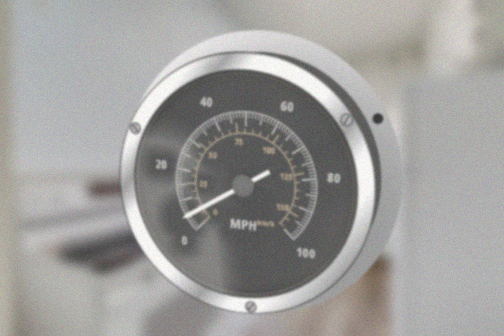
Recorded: **5** mph
